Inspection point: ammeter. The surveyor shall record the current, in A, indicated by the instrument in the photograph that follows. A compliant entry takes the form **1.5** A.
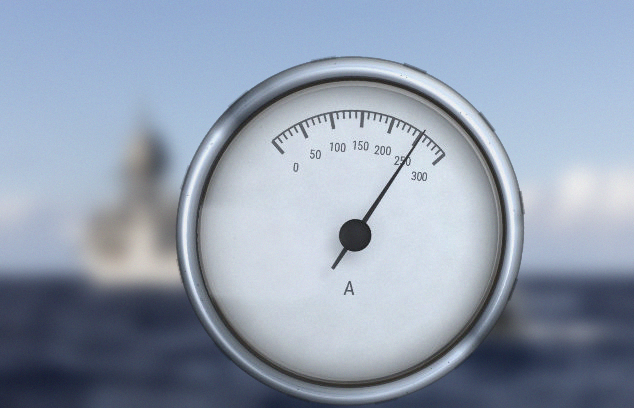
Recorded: **250** A
